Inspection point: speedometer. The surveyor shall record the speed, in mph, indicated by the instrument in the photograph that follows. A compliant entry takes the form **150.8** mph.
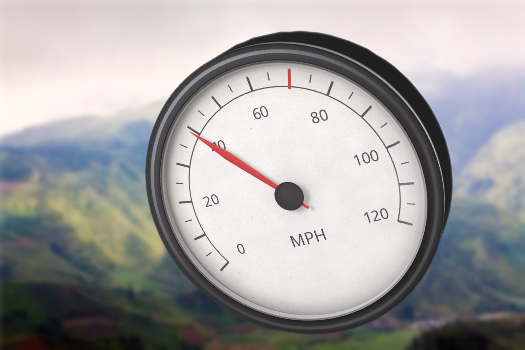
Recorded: **40** mph
